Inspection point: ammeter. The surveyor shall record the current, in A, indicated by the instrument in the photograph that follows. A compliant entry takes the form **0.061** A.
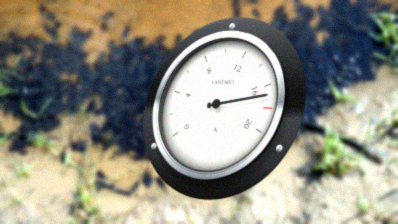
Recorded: **17** A
